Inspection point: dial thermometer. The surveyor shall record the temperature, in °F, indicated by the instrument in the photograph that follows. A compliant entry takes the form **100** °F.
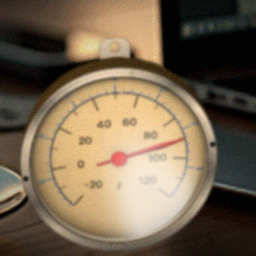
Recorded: **90** °F
